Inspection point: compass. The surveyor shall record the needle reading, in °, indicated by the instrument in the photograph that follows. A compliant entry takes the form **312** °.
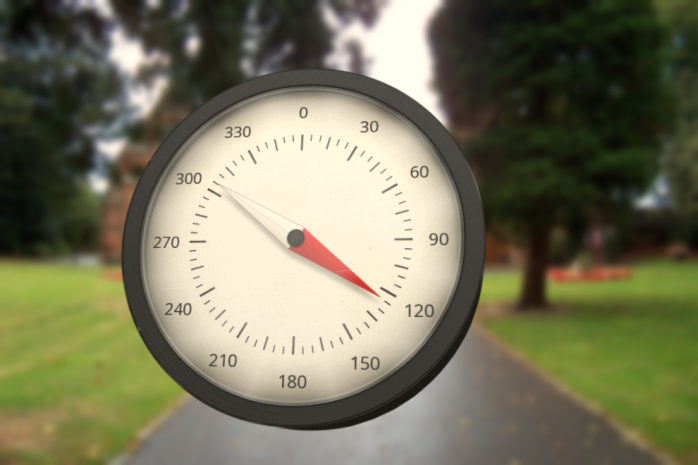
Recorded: **125** °
